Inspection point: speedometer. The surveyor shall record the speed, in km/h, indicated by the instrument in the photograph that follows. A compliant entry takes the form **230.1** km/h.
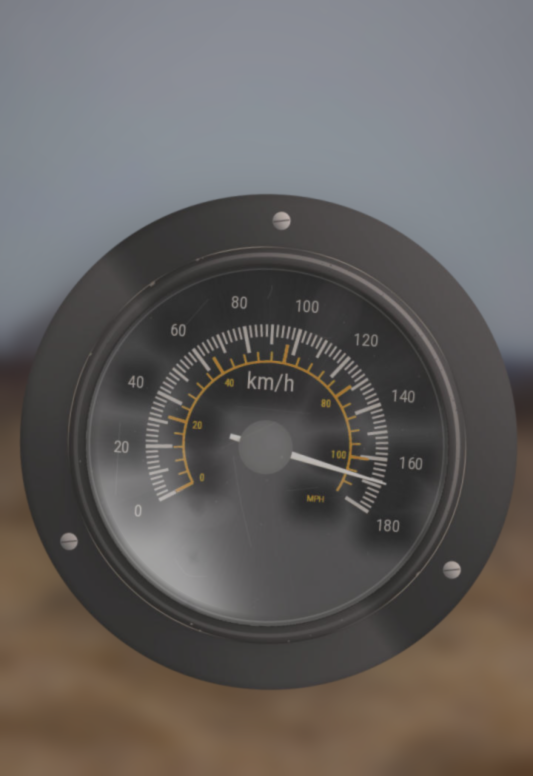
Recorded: **168** km/h
